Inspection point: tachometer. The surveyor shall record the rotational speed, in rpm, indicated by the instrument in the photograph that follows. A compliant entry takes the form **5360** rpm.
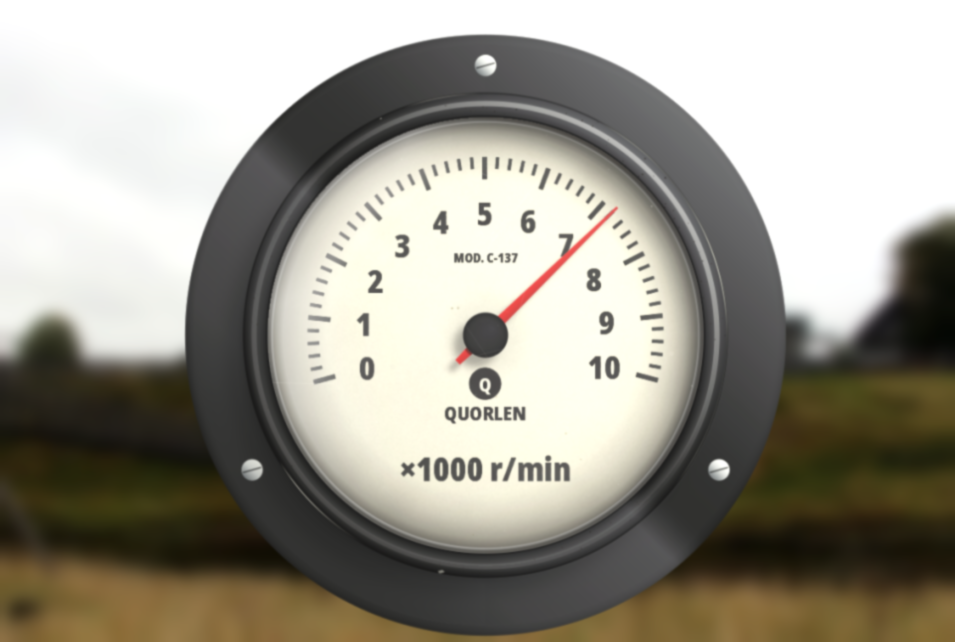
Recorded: **7200** rpm
